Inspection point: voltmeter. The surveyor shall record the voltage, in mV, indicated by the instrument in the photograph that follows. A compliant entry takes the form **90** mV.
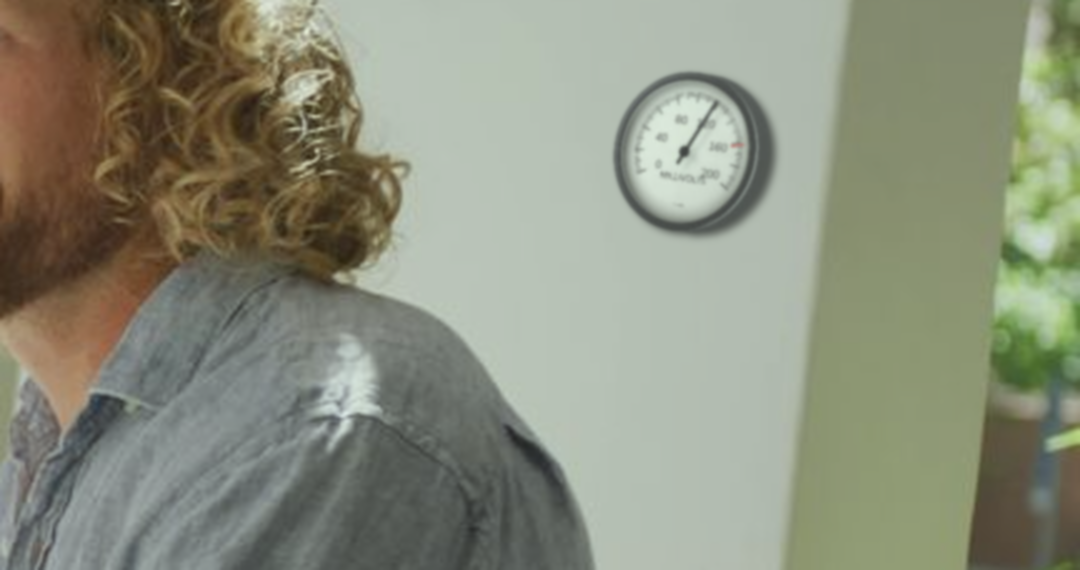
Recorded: **120** mV
